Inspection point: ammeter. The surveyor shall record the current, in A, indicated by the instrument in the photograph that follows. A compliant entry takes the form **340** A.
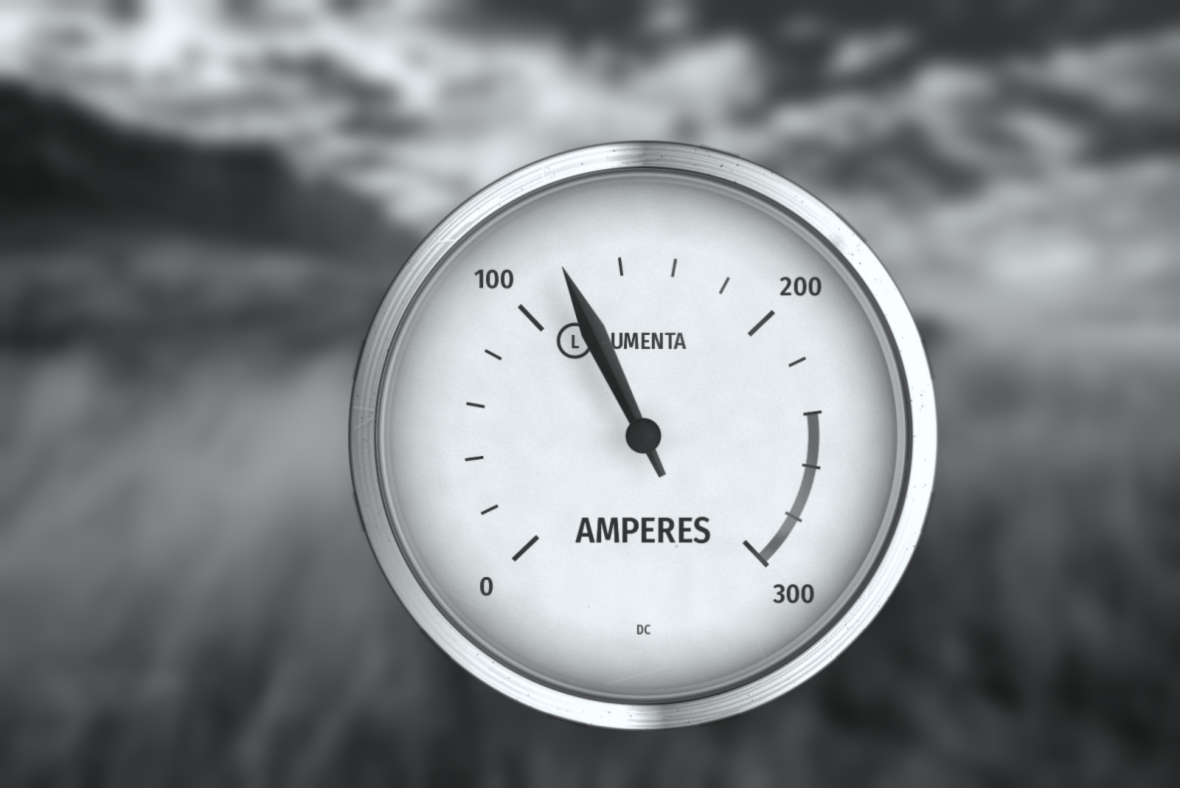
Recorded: **120** A
